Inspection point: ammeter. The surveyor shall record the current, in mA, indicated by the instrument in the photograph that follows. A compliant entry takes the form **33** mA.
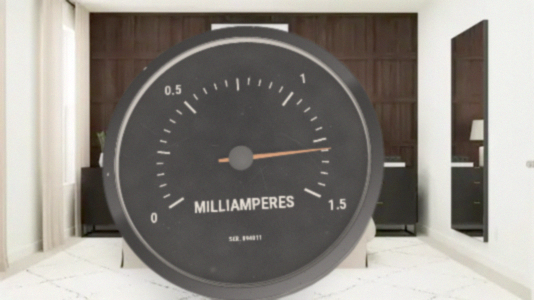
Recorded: **1.3** mA
